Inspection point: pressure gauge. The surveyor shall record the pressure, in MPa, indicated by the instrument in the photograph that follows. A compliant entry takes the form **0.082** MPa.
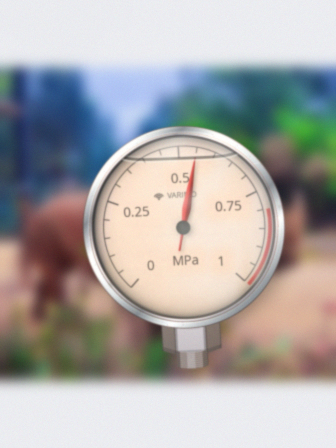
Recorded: **0.55** MPa
